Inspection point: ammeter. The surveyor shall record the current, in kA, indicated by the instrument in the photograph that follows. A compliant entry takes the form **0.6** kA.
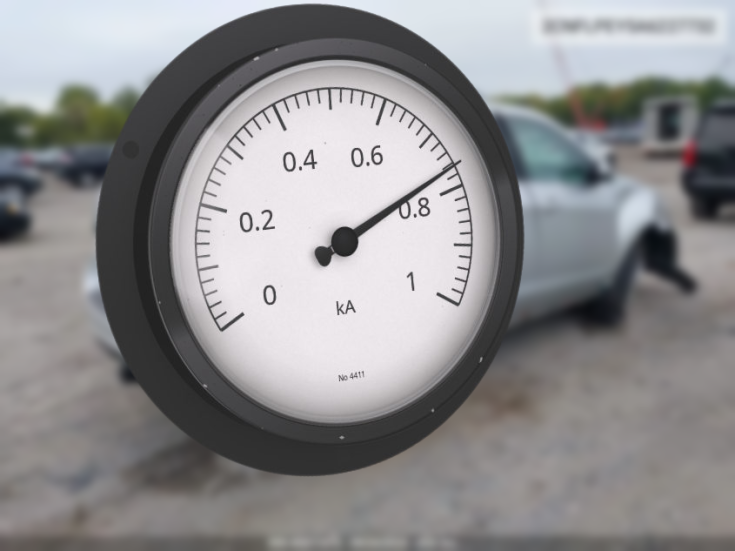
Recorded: **0.76** kA
